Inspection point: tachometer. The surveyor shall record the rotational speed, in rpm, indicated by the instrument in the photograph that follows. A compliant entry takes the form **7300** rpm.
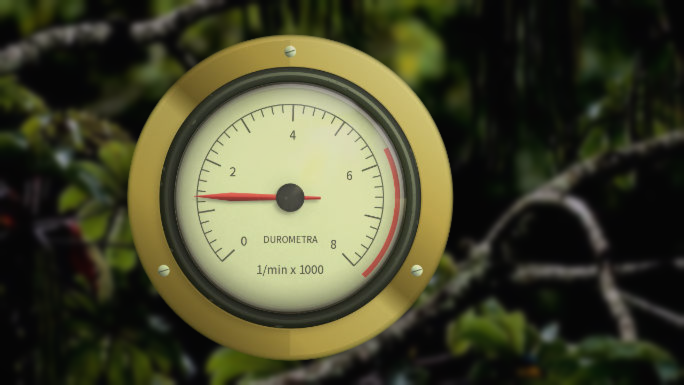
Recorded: **1300** rpm
